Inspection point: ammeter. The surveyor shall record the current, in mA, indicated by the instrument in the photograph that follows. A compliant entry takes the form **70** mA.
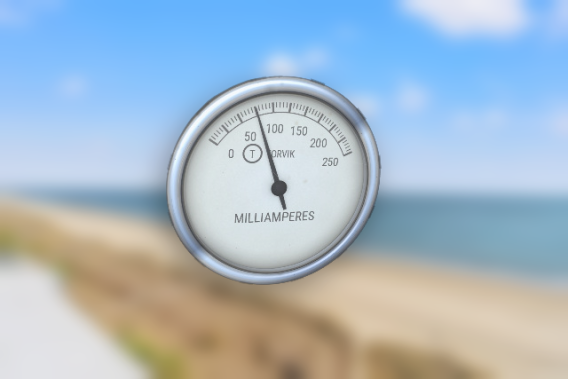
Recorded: **75** mA
